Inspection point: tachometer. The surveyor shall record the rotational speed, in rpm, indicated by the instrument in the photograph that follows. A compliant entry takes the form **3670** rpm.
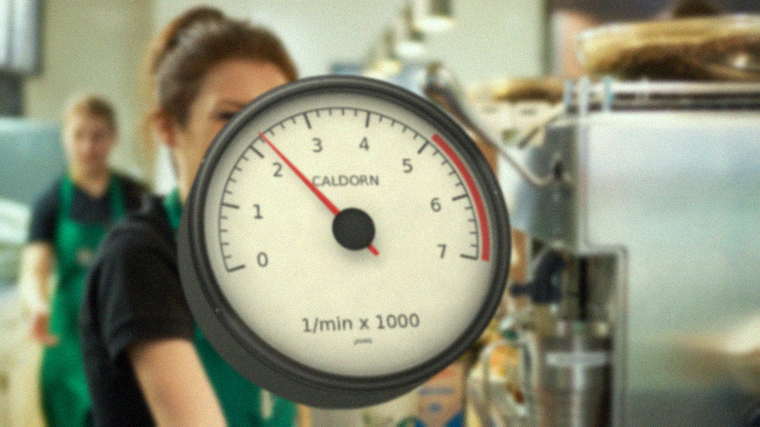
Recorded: **2200** rpm
